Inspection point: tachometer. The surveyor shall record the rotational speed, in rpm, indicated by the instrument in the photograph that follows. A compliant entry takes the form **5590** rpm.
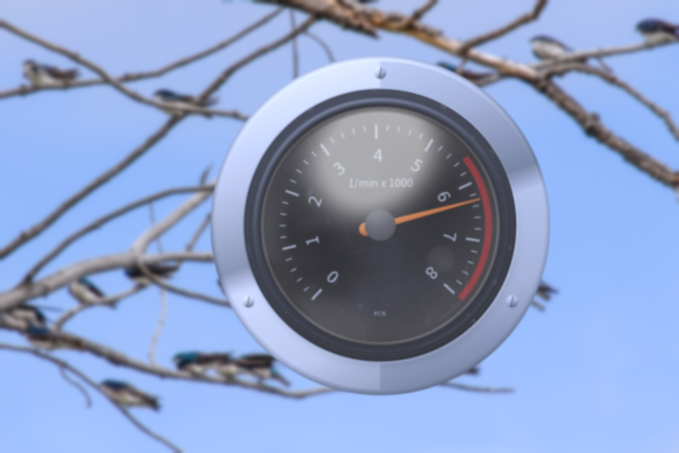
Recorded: **6300** rpm
